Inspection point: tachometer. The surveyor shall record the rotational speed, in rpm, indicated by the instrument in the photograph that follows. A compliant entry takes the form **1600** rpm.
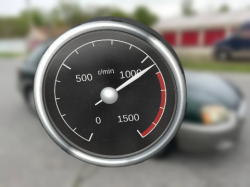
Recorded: **1050** rpm
